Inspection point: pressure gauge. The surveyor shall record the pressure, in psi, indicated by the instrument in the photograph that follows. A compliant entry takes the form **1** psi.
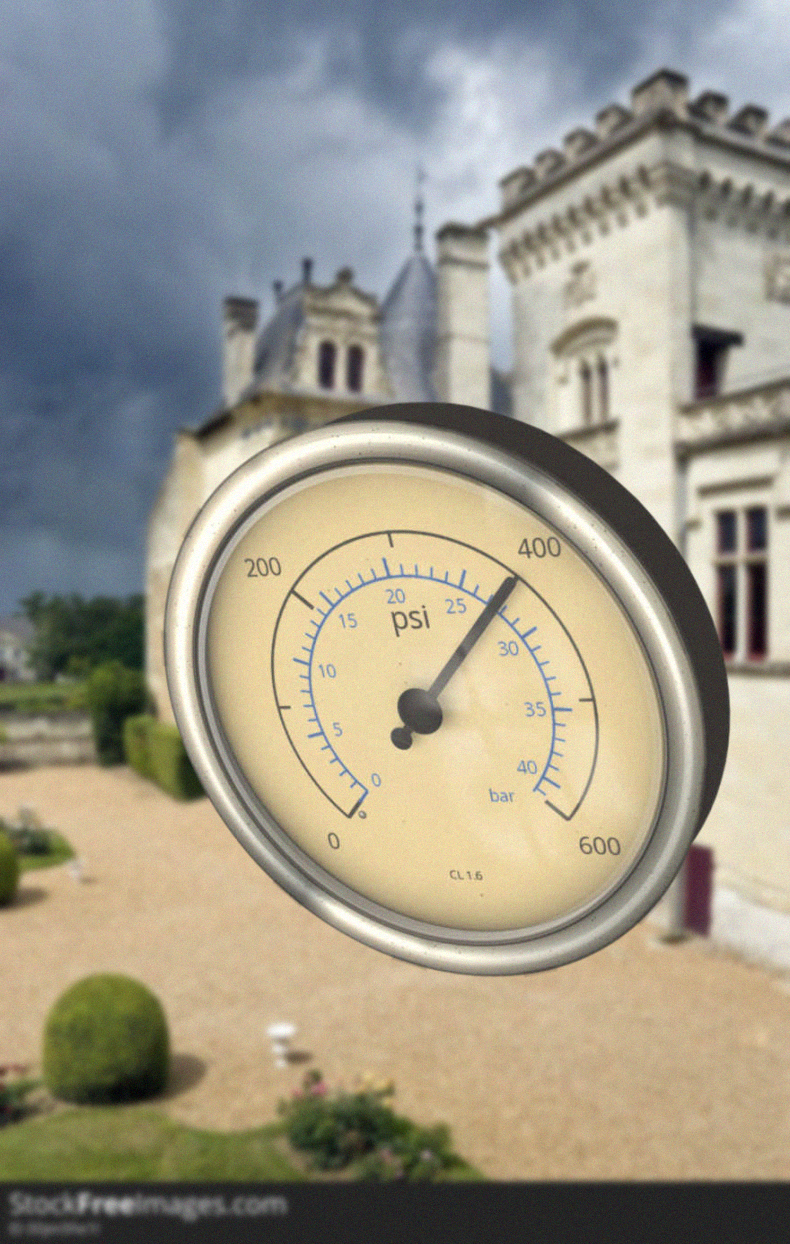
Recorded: **400** psi
